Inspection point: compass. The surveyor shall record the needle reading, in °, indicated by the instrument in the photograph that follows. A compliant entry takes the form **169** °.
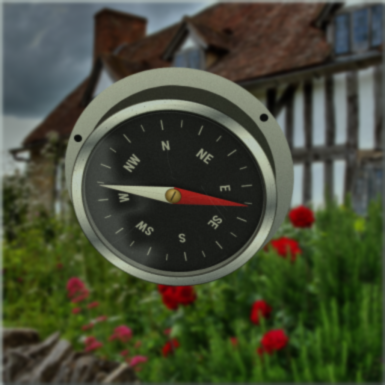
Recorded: **105** °
